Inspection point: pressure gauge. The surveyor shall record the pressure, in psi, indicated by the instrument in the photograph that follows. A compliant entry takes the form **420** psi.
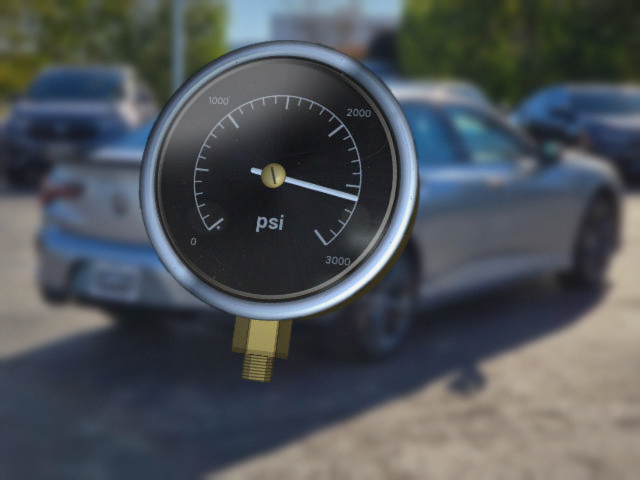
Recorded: **2600** psi
